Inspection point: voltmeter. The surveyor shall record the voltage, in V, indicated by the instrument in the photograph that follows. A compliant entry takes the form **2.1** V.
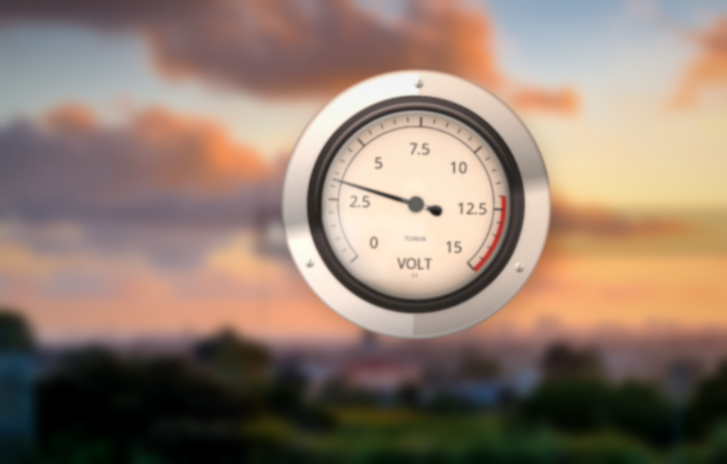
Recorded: **3.25** V
